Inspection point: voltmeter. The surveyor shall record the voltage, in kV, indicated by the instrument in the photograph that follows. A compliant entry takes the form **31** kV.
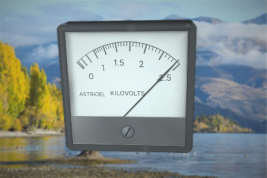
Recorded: **2.45** kV
